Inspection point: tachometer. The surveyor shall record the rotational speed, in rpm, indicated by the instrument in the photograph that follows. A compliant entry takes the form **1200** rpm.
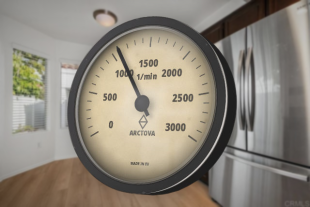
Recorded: **1100** rpm
